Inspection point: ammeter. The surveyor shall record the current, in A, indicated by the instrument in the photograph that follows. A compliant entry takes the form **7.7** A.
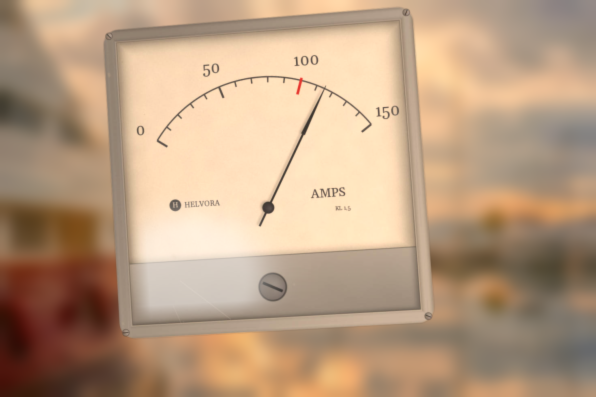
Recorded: **115** A
